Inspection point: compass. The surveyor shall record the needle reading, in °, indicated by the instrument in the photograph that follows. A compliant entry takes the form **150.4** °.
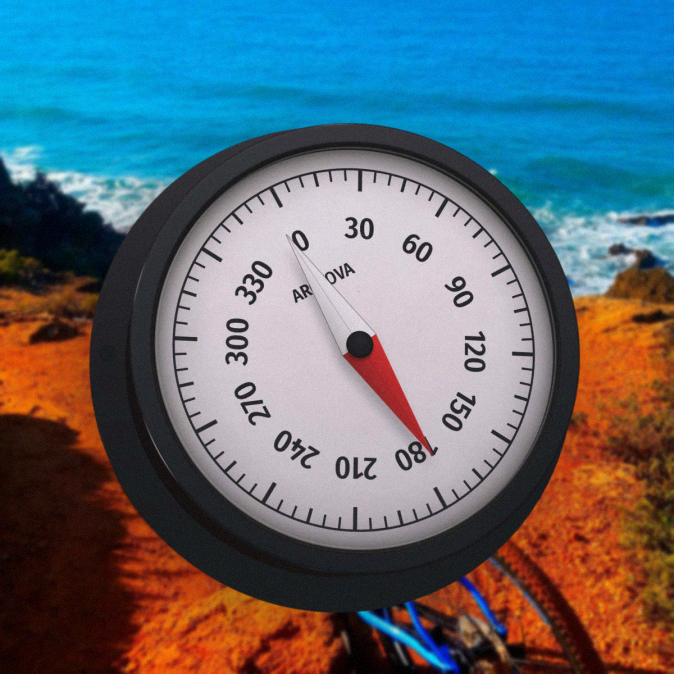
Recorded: **175** °
